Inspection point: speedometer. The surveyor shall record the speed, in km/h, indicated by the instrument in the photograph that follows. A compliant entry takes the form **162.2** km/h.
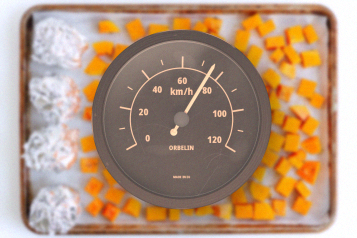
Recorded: **75** km/h
